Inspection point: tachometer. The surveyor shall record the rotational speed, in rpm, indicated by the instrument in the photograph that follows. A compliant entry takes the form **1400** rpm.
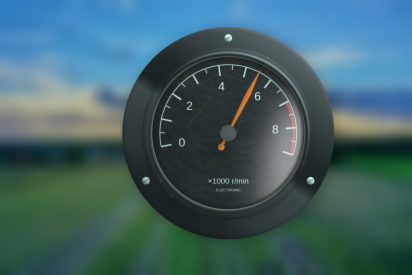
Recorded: **5500** rpm
